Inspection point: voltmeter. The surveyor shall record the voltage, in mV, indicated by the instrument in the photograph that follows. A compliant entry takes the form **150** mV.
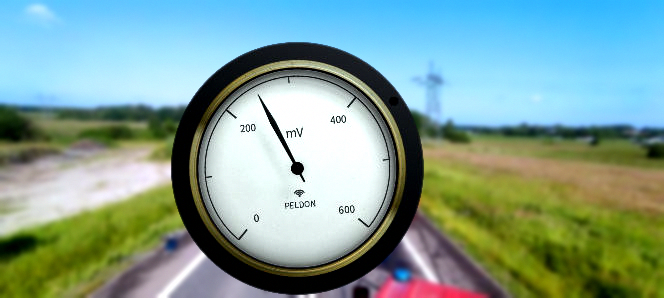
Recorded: **250** mV
